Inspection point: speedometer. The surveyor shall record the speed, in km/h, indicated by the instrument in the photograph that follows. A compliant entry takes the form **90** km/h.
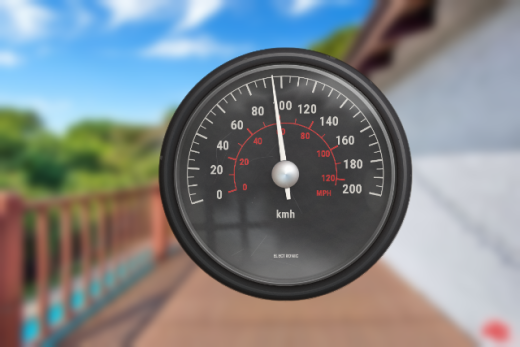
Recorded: **95** km/h
